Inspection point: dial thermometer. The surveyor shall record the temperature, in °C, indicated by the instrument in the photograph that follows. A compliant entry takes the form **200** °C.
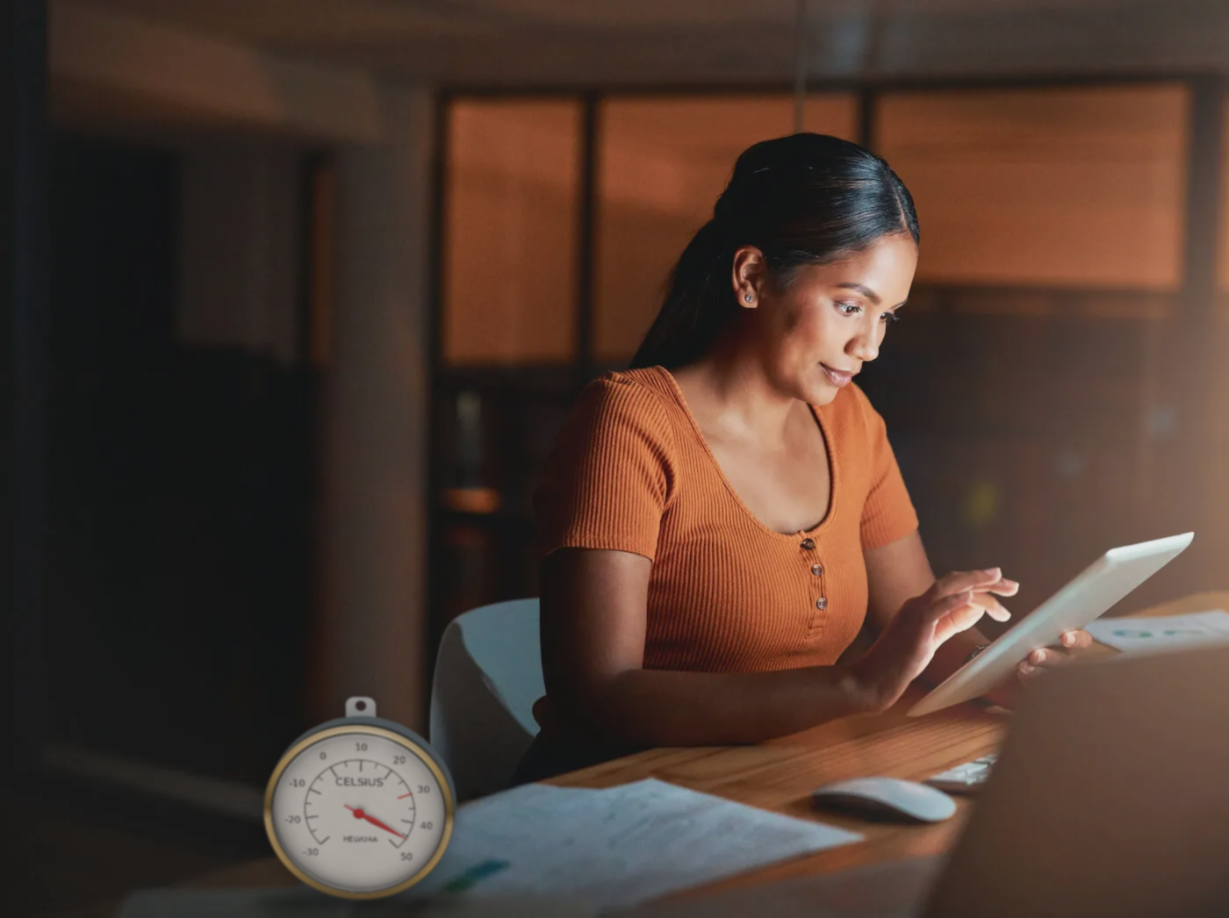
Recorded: **45** °C
